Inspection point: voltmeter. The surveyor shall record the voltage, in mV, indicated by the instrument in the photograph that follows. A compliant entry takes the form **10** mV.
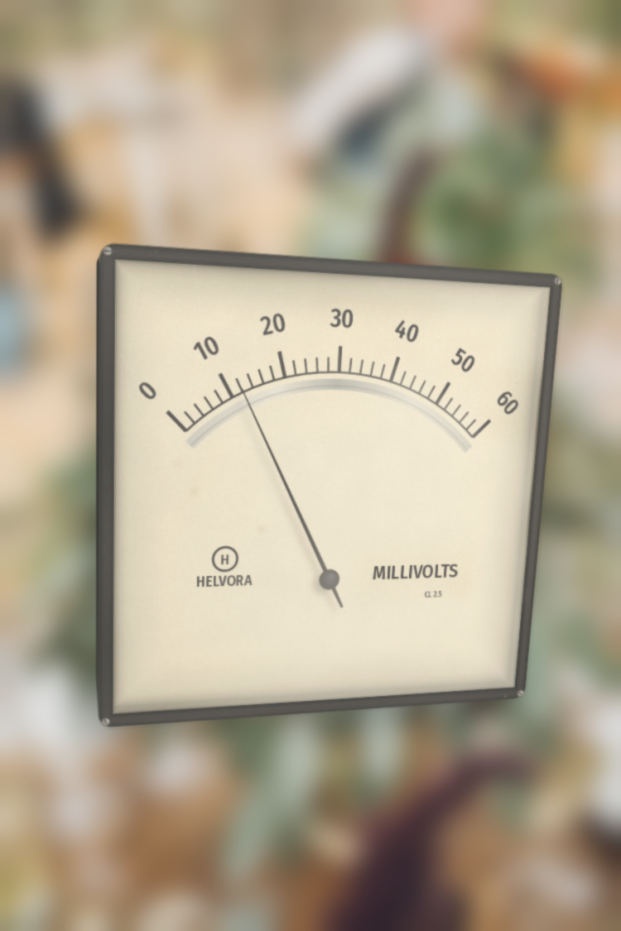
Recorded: **12** mV
